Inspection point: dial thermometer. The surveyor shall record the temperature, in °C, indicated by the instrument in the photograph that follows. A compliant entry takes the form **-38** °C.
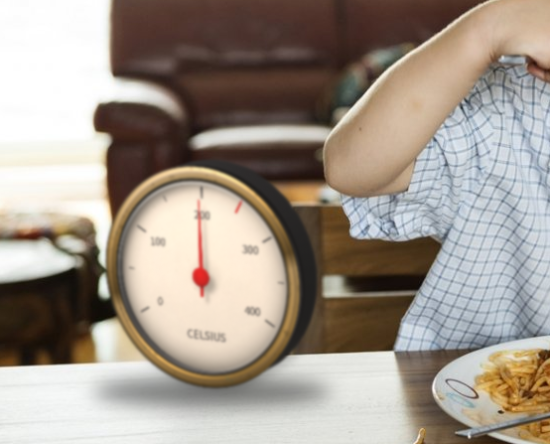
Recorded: **200** °C
